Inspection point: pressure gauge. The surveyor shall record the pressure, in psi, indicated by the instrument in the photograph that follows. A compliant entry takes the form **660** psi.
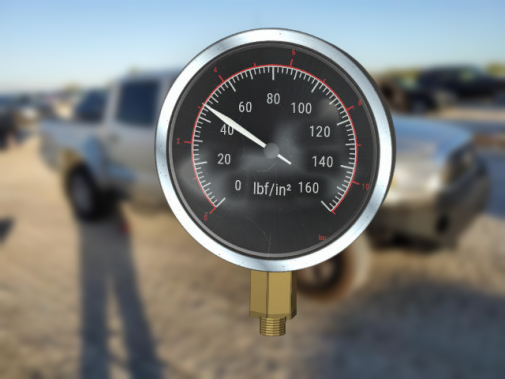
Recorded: **46** psi
